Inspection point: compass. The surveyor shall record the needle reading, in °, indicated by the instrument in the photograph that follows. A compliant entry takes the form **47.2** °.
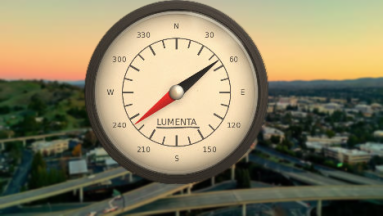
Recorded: **232.5** °
